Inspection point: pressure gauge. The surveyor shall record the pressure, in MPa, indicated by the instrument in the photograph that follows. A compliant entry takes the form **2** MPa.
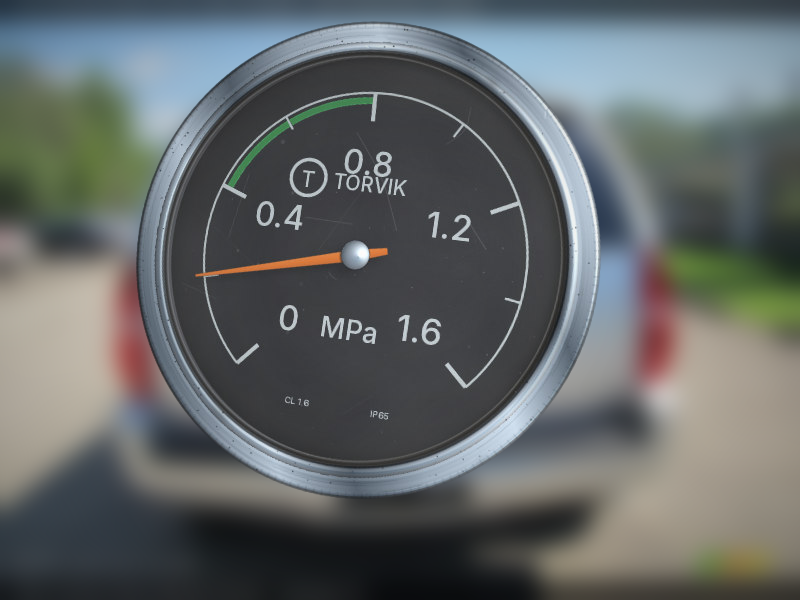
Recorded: **0.2** MPa
